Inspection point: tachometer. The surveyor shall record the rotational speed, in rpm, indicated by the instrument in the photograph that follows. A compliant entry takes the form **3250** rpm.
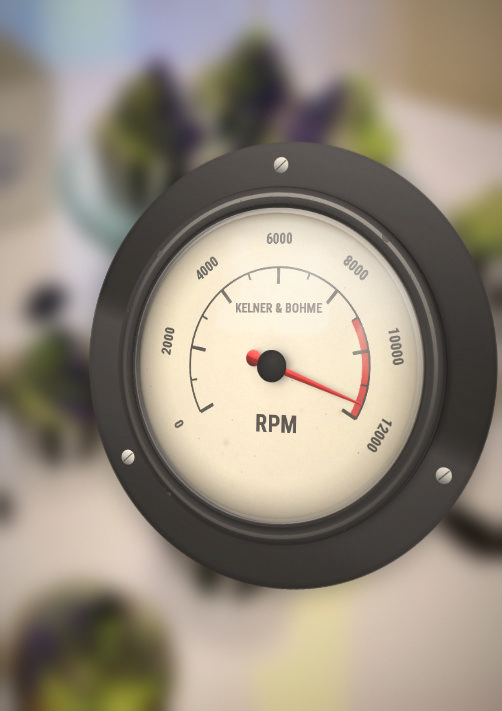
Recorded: **11500** rpm
